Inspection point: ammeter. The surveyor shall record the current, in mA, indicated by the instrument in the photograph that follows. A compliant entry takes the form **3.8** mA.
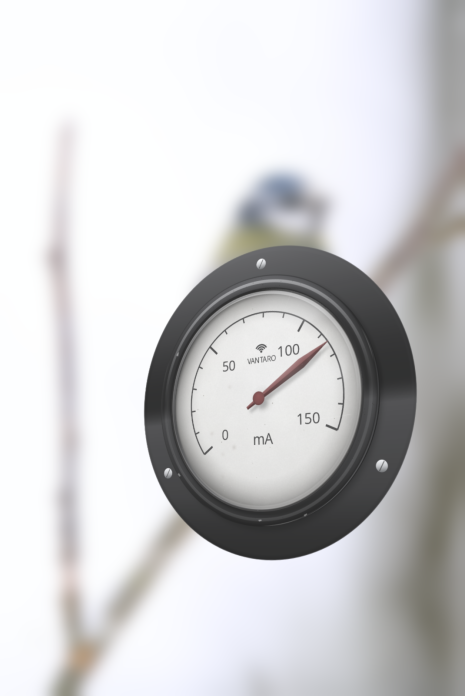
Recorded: **115** mA
